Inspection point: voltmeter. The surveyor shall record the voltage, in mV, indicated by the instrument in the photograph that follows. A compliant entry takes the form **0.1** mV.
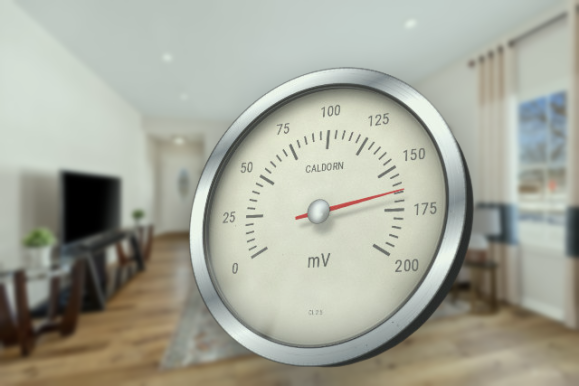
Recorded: **165** mV
